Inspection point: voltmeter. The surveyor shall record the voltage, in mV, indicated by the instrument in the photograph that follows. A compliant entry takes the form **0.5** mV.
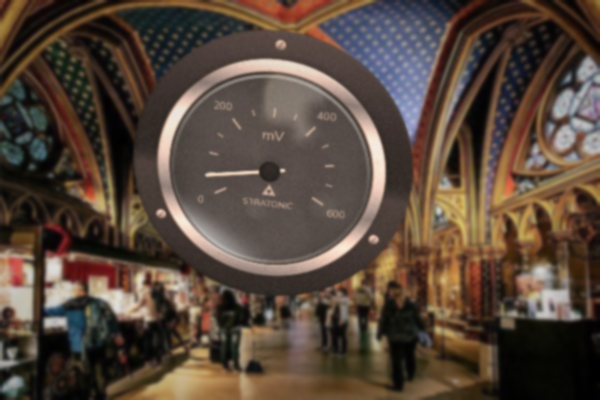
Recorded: **50** mV
